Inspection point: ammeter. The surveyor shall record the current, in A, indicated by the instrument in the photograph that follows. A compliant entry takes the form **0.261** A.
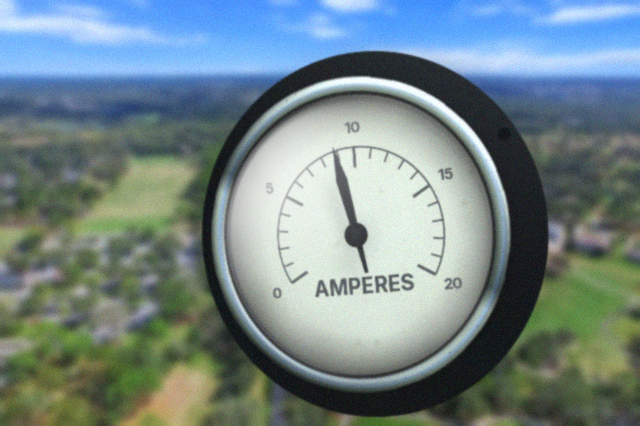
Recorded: **9** A
